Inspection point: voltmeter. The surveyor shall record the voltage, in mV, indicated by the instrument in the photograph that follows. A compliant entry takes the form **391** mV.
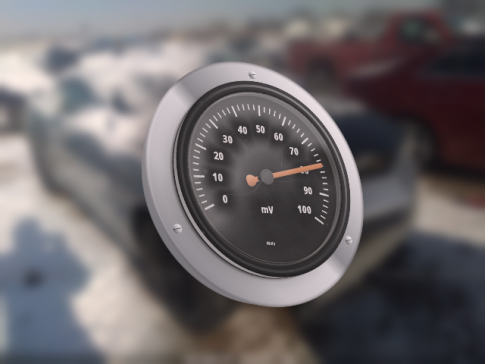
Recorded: **80** mV
